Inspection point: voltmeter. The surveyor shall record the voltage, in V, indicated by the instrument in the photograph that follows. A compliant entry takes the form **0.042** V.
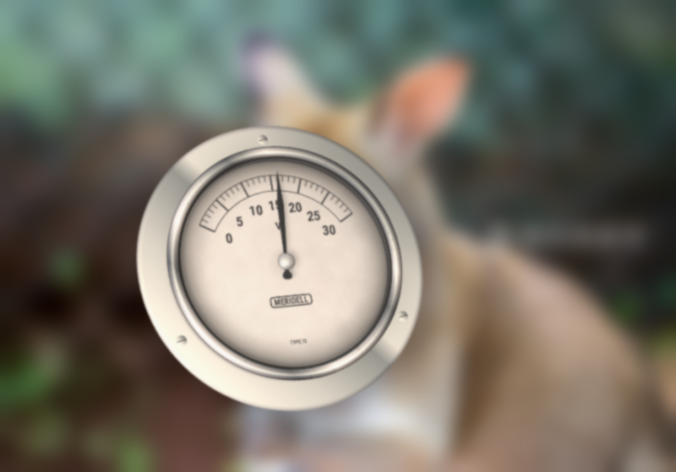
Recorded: **16** V
